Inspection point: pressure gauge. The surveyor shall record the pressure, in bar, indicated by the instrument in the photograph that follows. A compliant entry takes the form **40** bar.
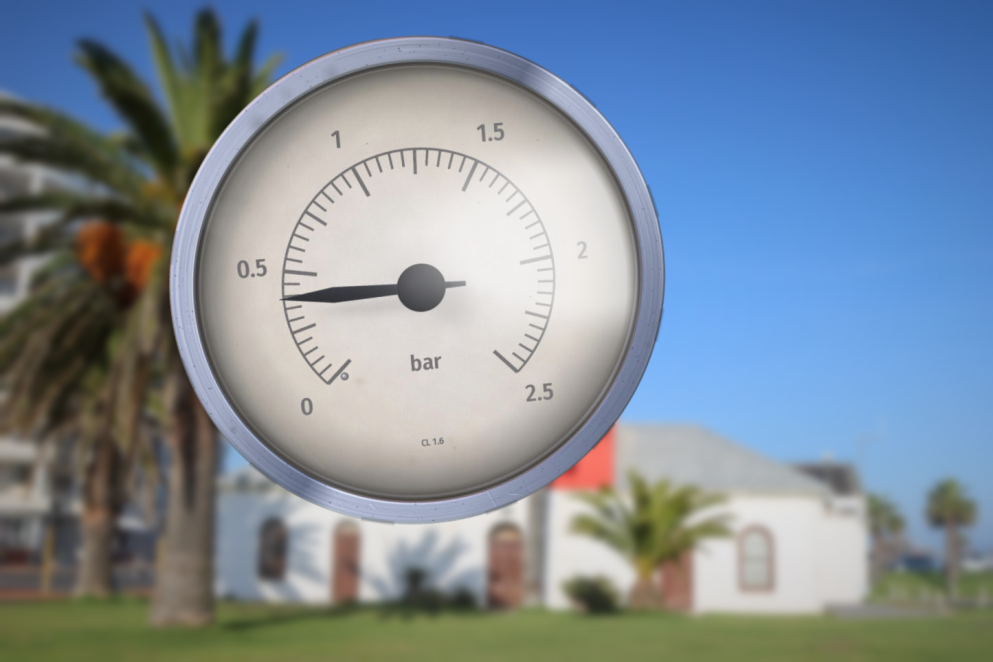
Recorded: **0.4** bar
